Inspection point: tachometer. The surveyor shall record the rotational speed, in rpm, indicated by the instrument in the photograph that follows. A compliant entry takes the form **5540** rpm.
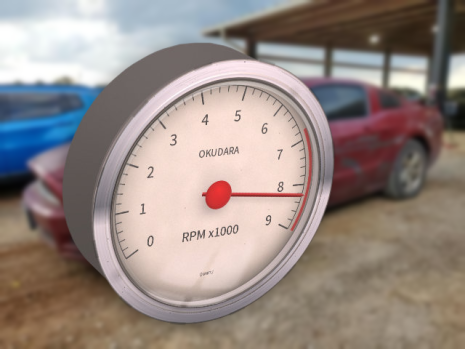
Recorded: **8200** rpm
